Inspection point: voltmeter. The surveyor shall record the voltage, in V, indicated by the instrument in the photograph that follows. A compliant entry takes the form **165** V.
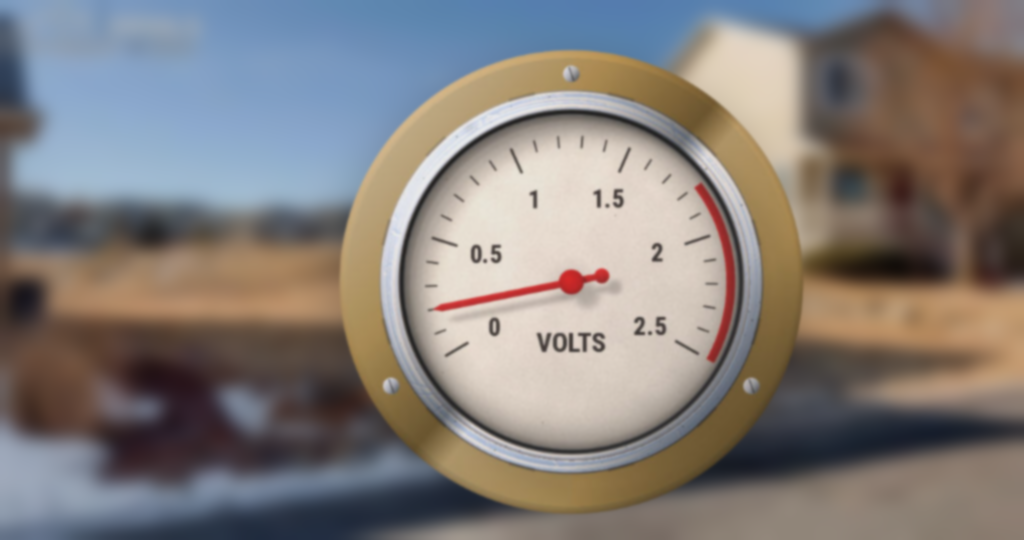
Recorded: **0.2** V
